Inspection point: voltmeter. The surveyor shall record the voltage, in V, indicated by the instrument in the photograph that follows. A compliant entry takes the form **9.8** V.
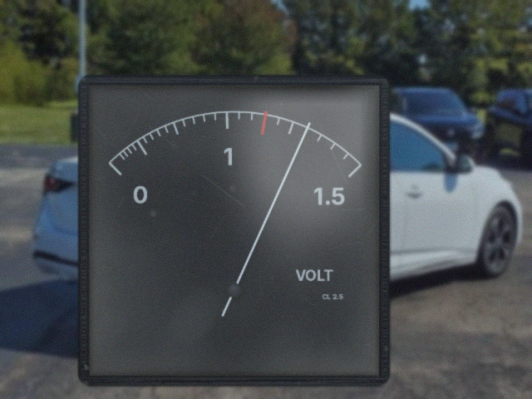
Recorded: **1.3** V
